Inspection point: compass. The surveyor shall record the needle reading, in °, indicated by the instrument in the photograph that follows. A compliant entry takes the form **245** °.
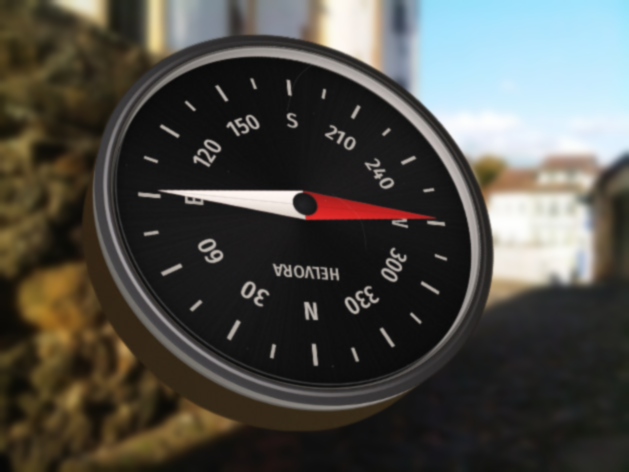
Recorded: **270** °
